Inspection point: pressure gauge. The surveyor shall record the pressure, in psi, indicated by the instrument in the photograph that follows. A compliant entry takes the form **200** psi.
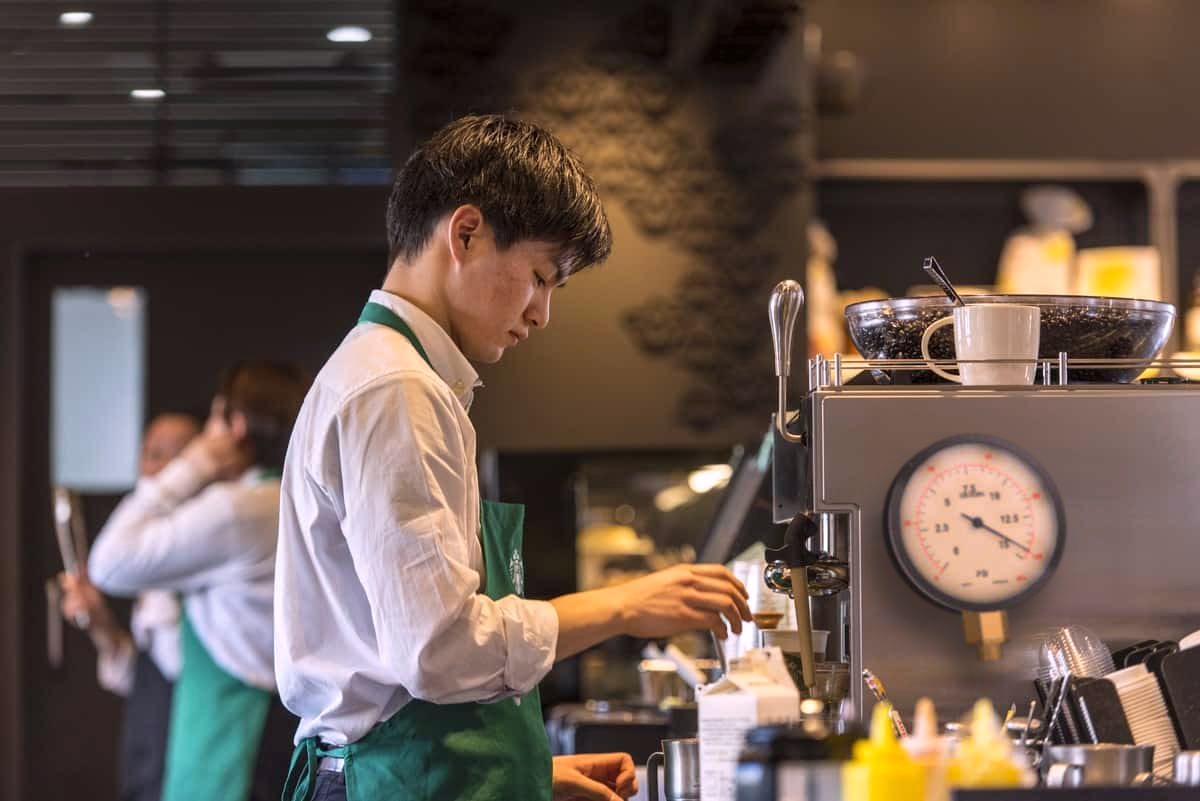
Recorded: **14.5** psi
